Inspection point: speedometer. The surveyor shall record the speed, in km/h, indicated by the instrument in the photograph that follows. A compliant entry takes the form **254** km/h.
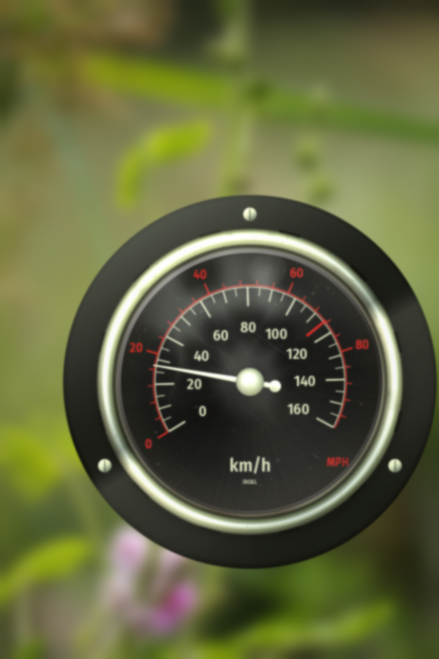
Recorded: **27.5** km/h
